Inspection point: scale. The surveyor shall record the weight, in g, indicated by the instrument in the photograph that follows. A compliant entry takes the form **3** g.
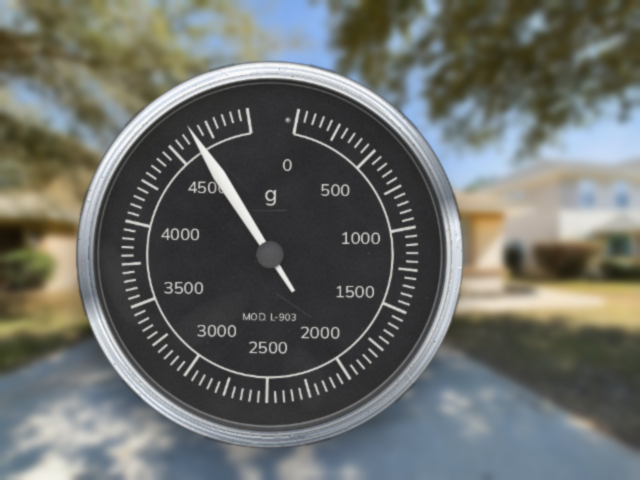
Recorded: **4650** g
